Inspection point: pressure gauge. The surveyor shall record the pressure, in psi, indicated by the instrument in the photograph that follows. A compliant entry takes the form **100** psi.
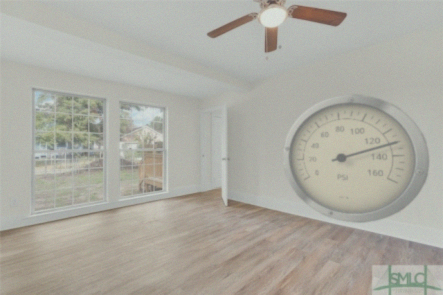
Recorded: **130** psi
